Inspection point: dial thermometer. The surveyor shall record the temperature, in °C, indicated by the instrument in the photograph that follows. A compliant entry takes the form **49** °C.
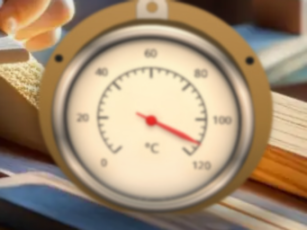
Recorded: **112** °C
